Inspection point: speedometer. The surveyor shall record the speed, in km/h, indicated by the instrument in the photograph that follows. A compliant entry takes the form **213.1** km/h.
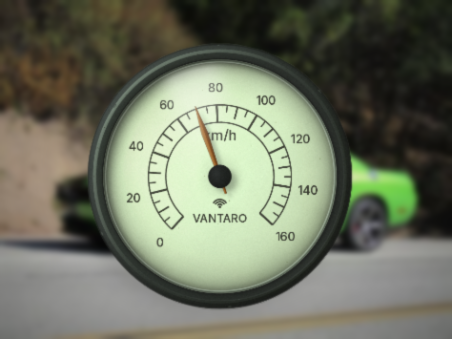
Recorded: **70** km/h
